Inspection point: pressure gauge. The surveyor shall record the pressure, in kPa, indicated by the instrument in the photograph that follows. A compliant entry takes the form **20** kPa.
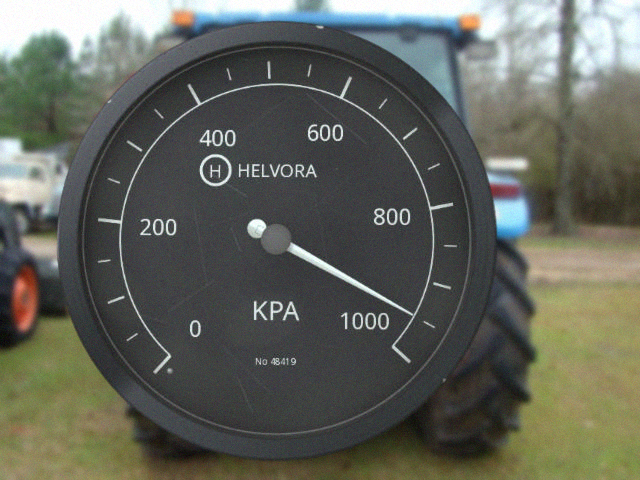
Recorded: **950** kPa
